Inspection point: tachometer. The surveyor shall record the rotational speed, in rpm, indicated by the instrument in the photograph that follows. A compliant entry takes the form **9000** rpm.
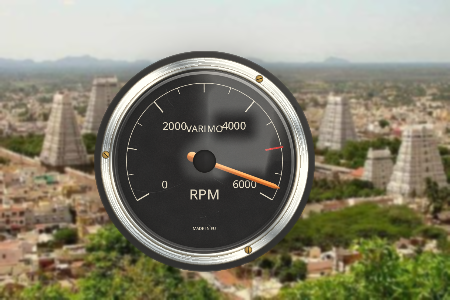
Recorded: **5750** rpm
